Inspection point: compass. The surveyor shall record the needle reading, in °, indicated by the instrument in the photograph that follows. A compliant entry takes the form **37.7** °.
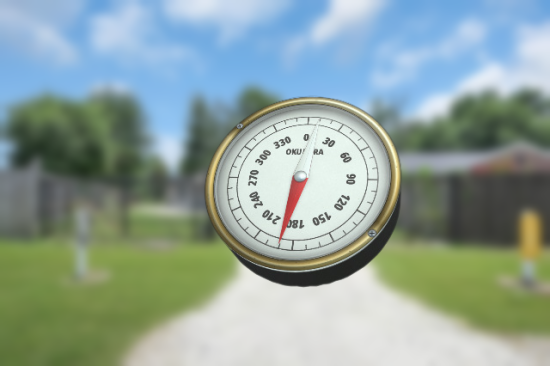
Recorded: **190** °
